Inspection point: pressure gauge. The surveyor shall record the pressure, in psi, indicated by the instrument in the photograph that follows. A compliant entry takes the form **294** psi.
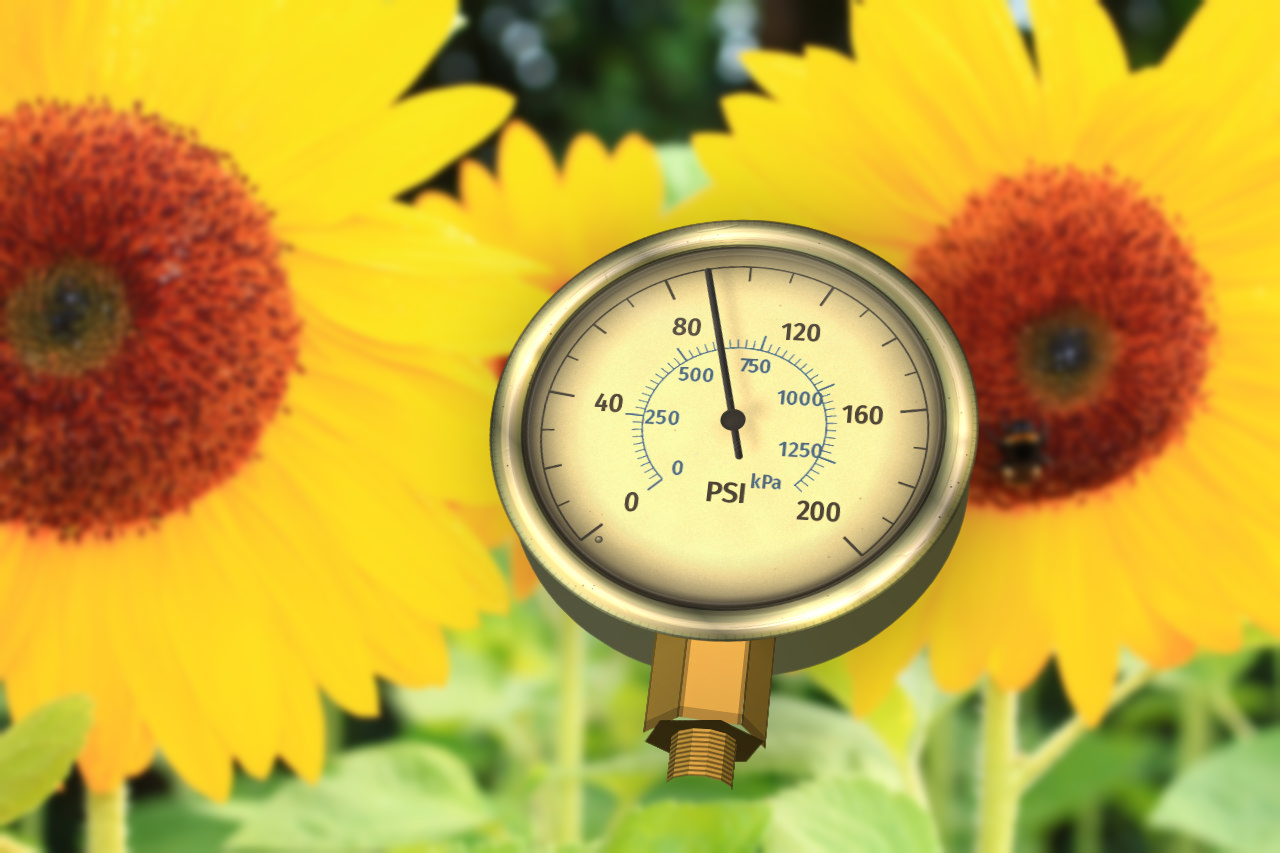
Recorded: **90** psi
